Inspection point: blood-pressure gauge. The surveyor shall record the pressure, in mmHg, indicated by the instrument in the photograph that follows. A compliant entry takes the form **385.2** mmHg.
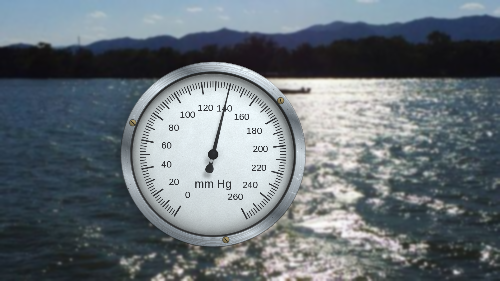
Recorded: **140** mmHg
